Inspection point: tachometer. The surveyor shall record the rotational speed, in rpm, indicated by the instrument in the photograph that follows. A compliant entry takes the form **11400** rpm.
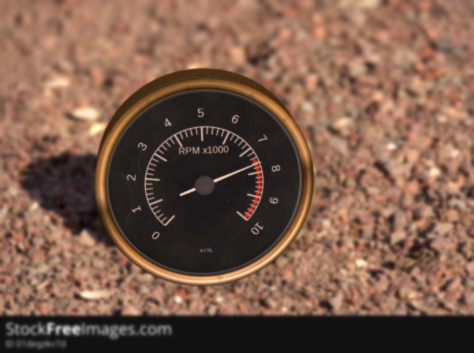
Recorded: **7600** rpm
